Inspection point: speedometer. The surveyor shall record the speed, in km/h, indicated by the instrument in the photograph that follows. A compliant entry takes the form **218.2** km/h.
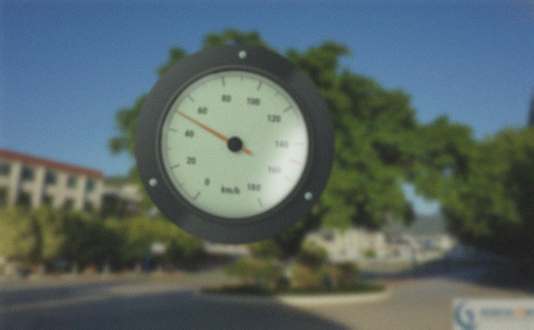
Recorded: **50** km/h
